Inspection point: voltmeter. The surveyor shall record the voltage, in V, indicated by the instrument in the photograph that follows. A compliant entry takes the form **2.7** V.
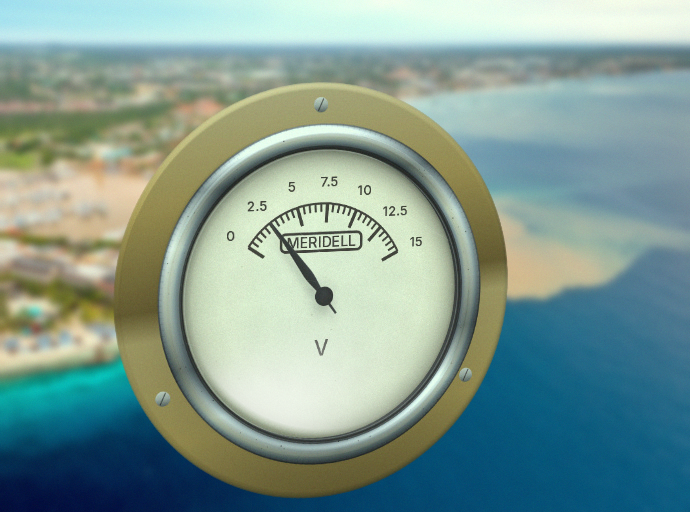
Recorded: **2.5** V
